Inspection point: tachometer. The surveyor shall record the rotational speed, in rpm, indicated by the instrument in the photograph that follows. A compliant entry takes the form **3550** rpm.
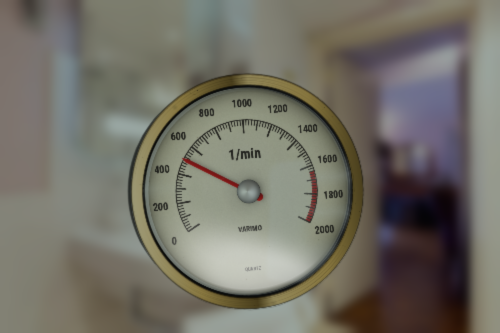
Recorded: **500** rpm
